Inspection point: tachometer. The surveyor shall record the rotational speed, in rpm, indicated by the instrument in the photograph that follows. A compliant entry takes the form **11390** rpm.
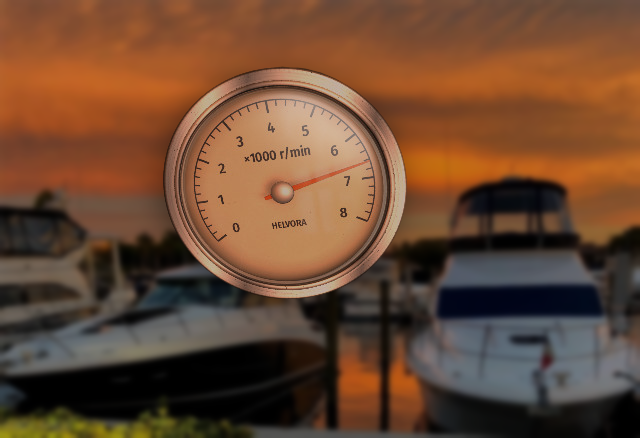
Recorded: **6600** rpm
